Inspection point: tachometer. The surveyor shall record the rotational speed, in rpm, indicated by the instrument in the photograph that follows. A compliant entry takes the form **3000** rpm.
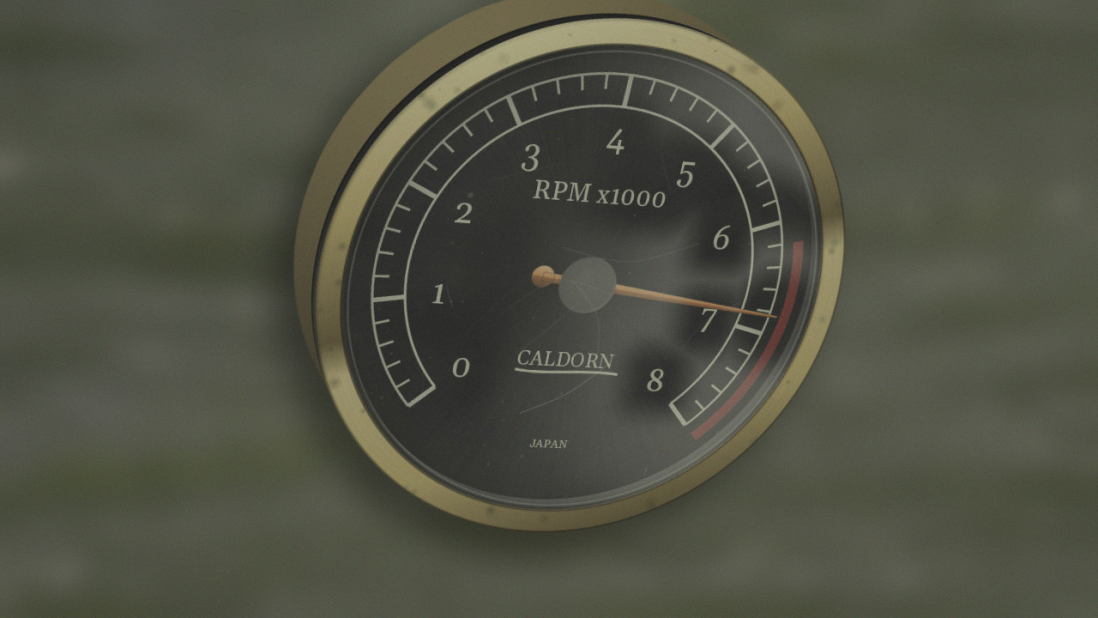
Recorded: **6800** rpm
